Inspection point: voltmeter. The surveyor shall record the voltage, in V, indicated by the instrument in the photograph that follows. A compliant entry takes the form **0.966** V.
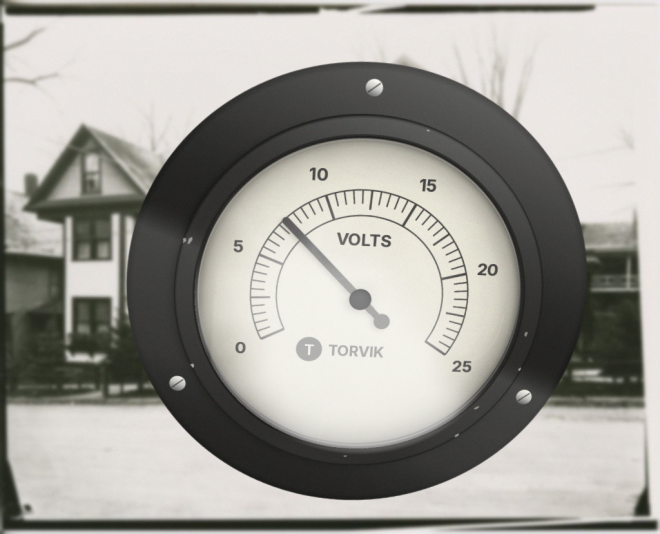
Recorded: **7.5** V
